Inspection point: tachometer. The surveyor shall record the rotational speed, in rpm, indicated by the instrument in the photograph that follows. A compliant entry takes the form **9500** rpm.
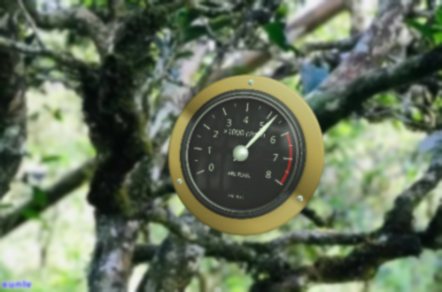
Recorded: **5250** rpm
